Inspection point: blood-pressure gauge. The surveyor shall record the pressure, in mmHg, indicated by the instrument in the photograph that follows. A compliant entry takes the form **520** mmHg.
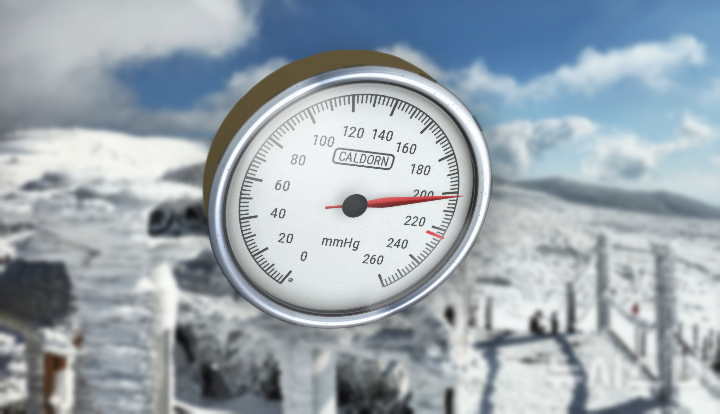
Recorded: **200** mmHg
